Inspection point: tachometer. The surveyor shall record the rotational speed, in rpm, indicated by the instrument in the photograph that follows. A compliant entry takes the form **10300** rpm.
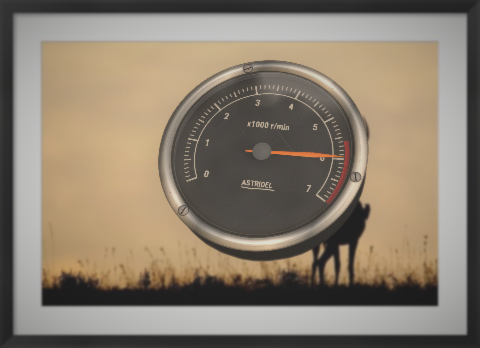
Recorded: **6000** rpm
